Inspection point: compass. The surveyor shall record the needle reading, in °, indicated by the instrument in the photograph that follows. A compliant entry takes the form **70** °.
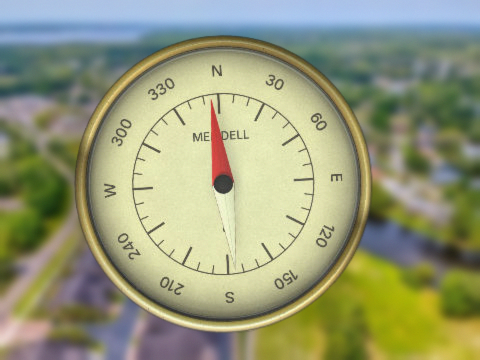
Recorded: **355** °
